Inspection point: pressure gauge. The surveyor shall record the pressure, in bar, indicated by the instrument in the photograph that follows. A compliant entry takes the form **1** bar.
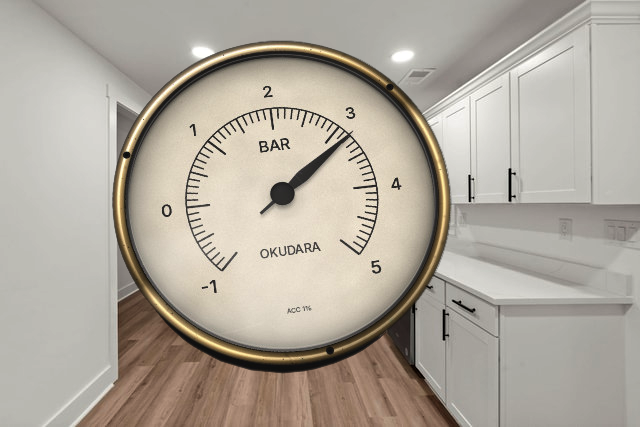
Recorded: **3.2** bar
